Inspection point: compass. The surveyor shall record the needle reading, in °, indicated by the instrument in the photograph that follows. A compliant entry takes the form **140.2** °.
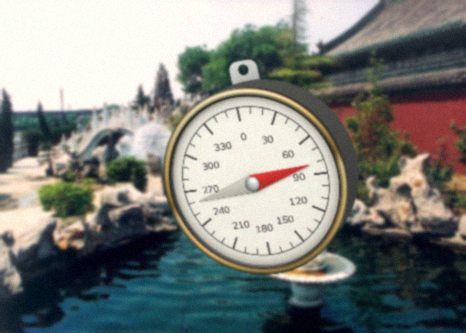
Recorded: **80** °
